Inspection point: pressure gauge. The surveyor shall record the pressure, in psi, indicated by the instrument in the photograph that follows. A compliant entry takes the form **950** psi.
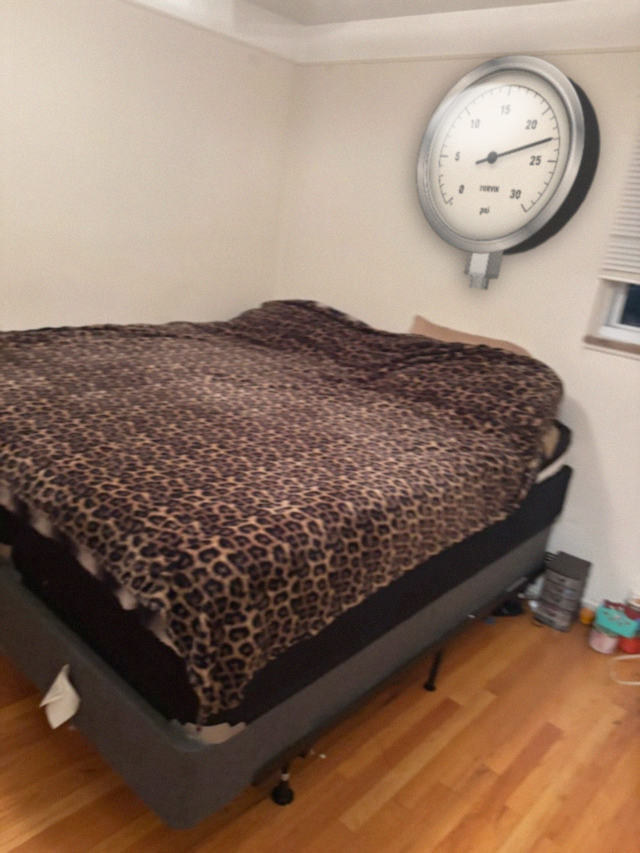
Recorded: **23** psi
